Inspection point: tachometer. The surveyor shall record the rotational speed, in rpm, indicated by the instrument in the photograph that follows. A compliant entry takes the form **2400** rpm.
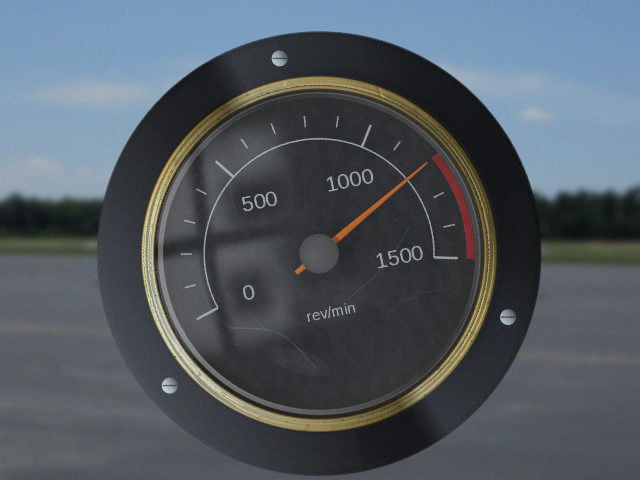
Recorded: **1200** rpm
